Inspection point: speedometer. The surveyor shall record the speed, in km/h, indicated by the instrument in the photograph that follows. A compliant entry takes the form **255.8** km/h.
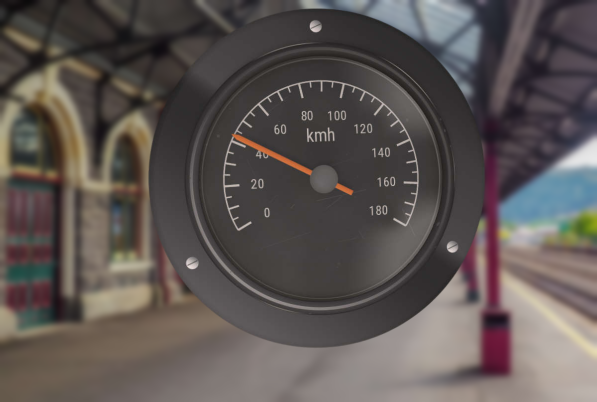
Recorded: **42.5** km/h
